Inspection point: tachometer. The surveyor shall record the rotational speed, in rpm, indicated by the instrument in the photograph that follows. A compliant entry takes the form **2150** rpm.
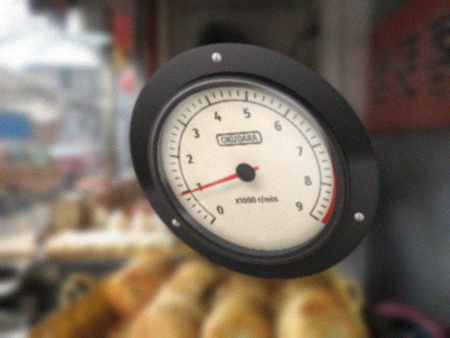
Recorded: **1000** rpm
